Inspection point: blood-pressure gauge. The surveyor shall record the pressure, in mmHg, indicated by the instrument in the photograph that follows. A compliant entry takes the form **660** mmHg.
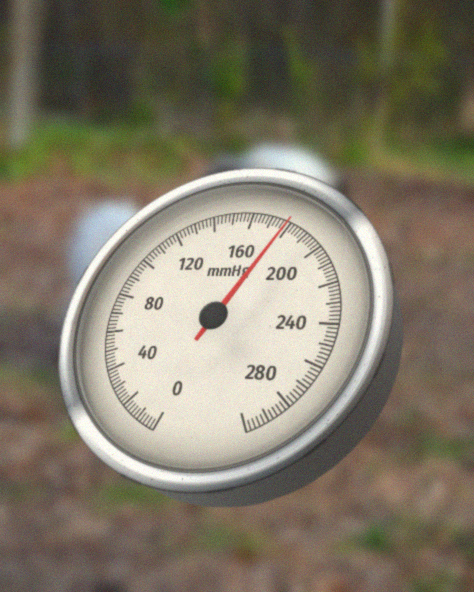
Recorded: **180** mmHg
